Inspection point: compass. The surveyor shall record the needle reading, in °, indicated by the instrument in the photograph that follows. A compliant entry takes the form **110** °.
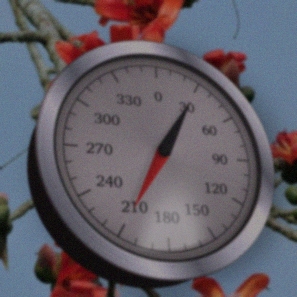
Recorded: **210** °
